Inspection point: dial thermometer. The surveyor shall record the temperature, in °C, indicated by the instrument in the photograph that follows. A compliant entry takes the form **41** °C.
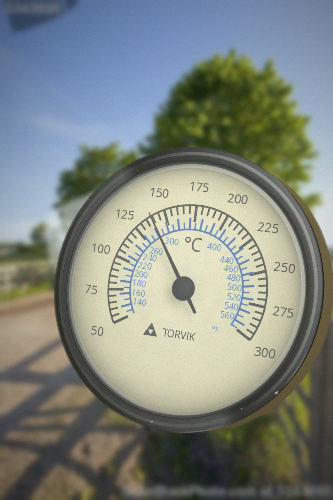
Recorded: **140** °C
